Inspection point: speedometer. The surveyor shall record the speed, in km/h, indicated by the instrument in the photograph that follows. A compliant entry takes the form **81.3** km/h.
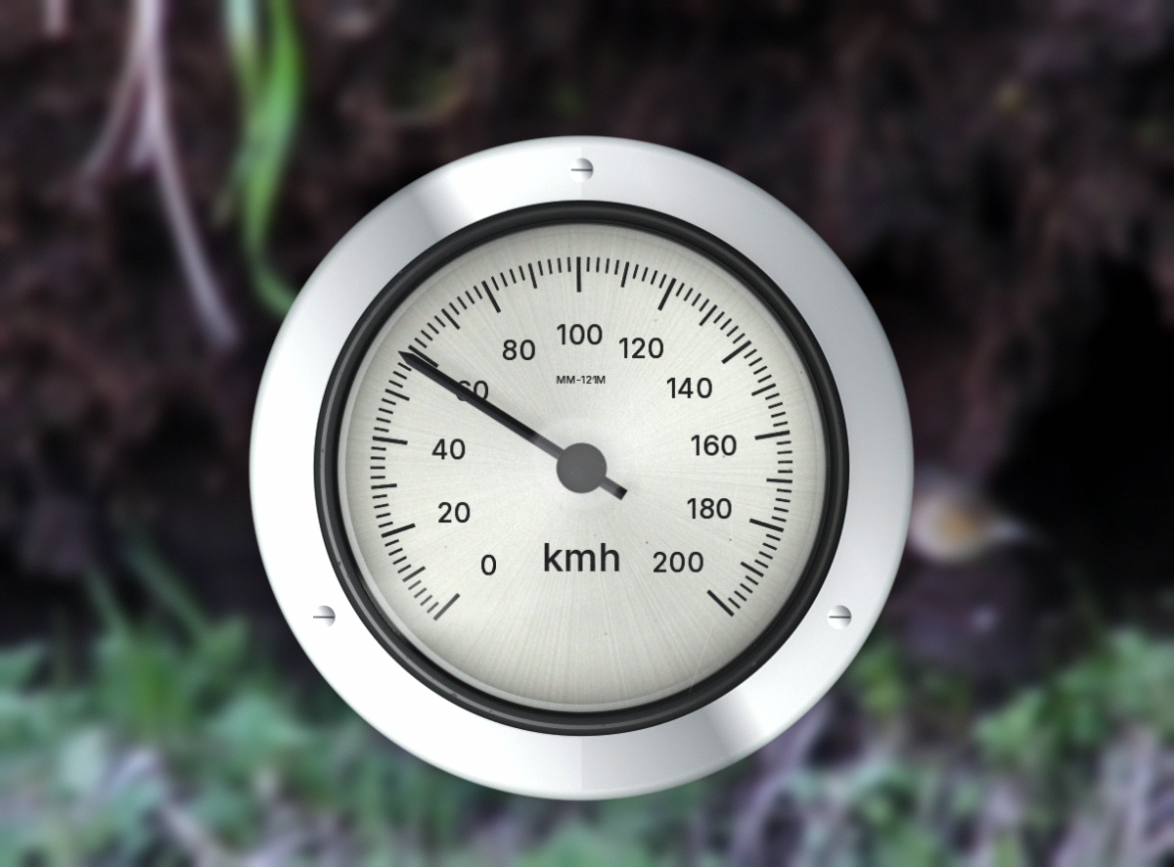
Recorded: **58** km/h
